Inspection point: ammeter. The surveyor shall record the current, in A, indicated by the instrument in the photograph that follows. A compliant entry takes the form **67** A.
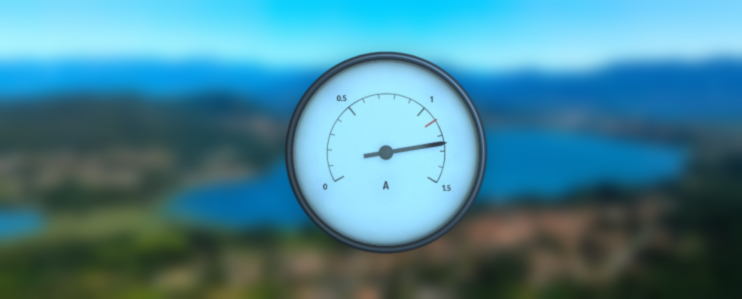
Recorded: **1.25** A
